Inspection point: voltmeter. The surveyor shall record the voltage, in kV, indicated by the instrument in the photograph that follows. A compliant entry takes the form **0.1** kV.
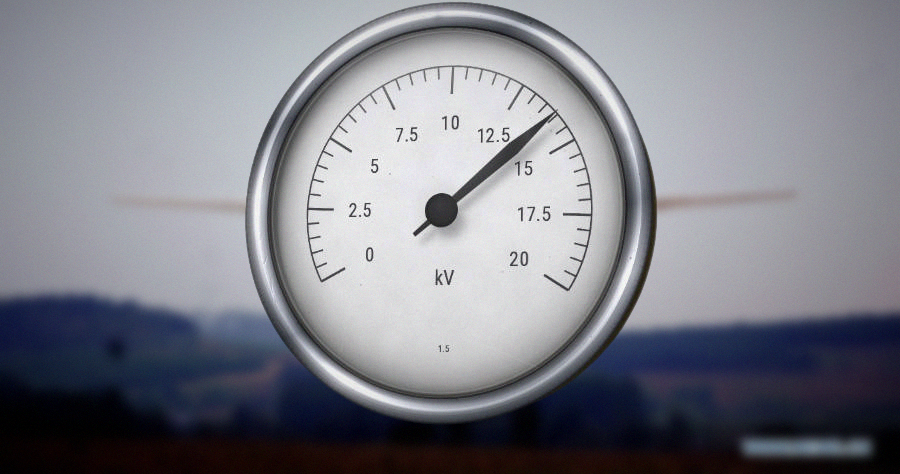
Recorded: **14** kV
